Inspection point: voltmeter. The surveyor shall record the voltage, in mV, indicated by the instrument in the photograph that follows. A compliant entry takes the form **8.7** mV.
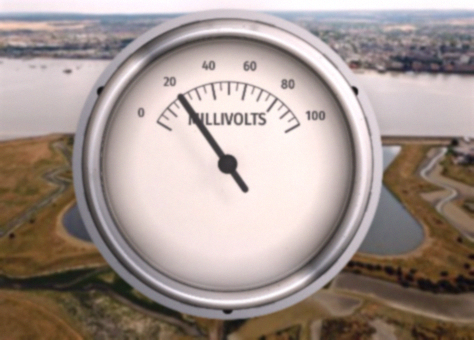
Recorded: **20** mV
